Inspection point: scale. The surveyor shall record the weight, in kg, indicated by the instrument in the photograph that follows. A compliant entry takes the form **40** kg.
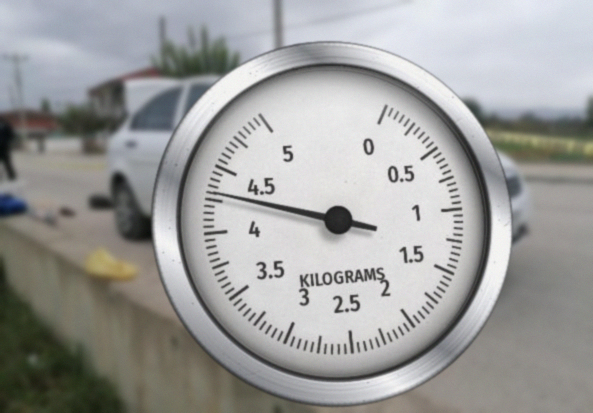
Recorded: **4.3** kg
